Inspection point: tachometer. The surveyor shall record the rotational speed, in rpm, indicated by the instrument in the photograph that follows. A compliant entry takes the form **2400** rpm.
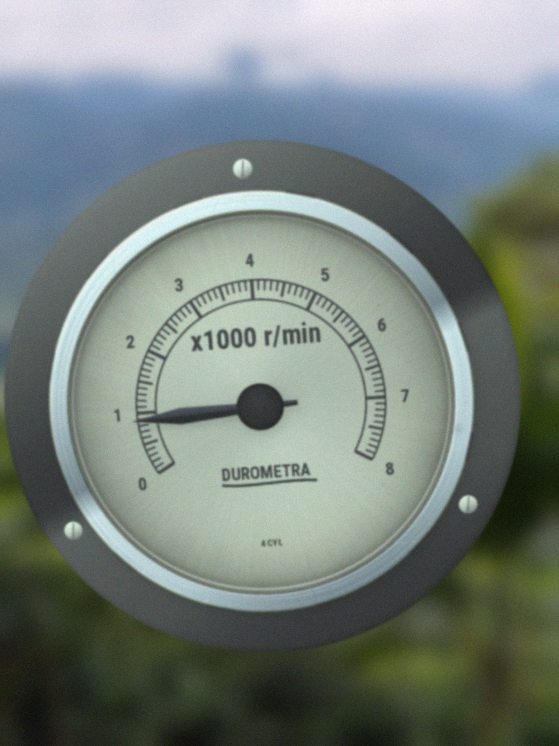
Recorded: **900** rpm
